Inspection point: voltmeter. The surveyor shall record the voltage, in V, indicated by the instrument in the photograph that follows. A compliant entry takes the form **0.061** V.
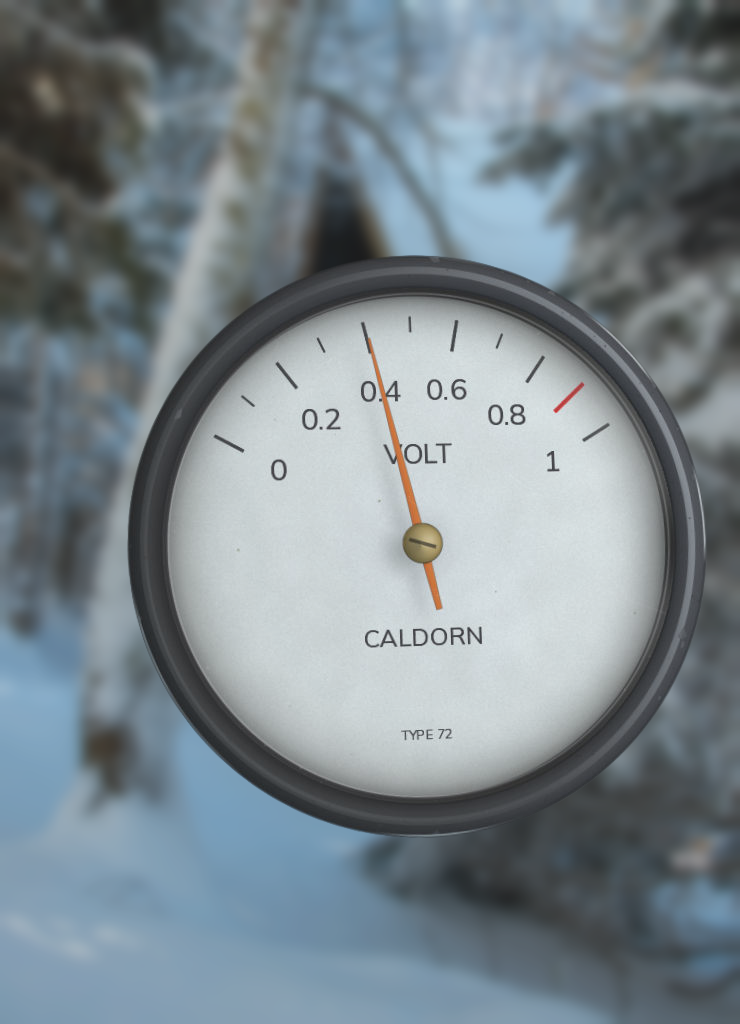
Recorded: **0.4** V
